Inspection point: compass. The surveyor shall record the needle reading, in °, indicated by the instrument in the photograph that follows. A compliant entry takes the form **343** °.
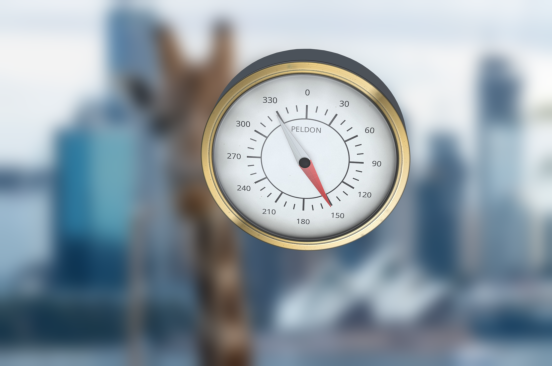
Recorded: **150** °
